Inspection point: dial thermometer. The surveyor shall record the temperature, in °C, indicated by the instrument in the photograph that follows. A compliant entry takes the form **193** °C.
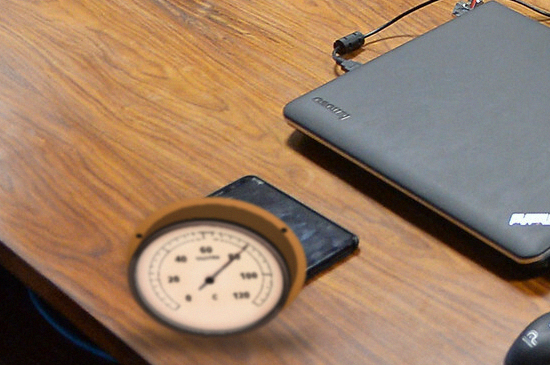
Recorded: **80** °C
